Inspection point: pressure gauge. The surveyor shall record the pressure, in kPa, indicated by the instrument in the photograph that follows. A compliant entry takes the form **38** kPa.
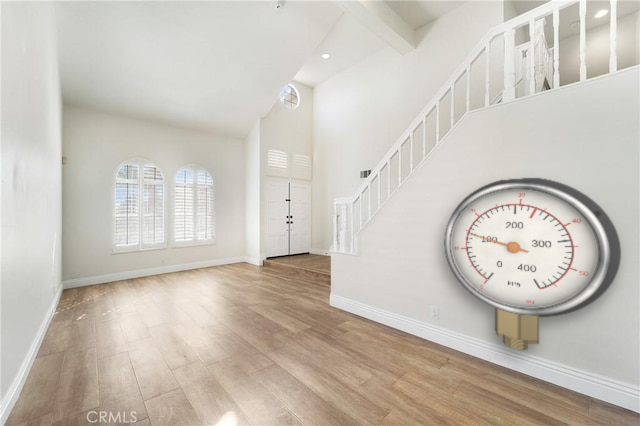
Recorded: **100** kPa
